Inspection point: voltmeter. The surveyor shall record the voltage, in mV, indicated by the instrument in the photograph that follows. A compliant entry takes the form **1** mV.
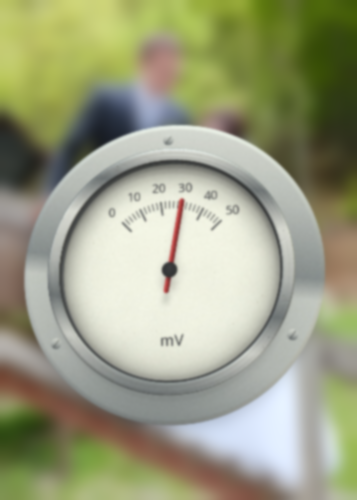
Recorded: **30** mV
